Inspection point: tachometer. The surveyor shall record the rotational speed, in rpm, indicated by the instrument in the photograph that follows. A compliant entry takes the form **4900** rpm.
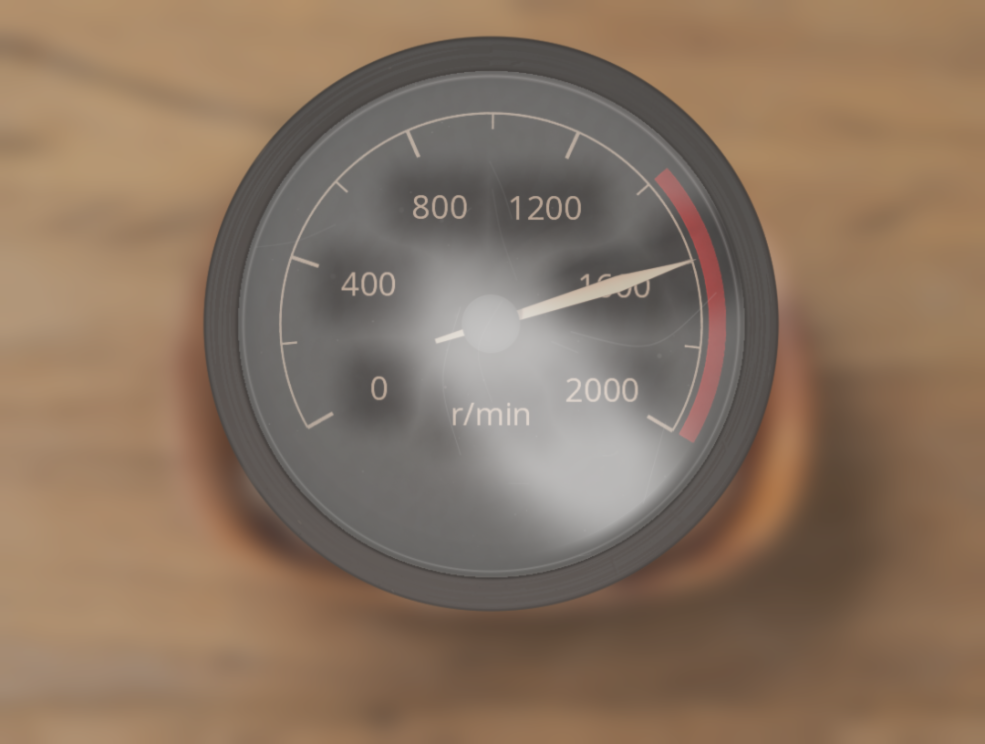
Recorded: **1600** rpm
